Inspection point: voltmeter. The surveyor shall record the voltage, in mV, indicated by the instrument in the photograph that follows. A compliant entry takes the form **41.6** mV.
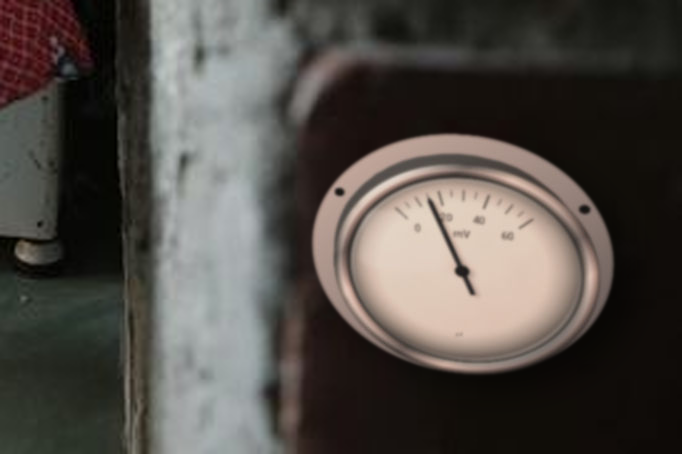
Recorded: **15** mV
